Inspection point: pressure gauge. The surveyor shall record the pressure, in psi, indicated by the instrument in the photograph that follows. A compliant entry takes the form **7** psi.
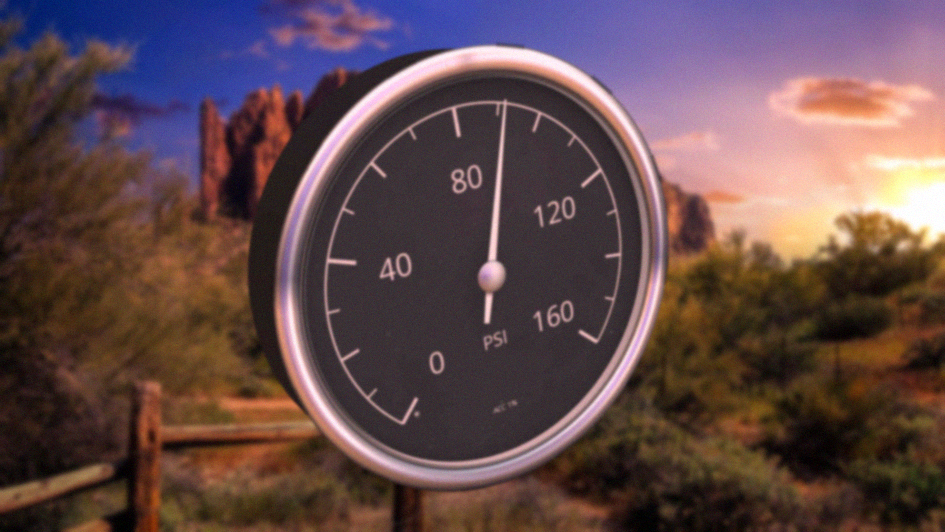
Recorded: **90** psi
